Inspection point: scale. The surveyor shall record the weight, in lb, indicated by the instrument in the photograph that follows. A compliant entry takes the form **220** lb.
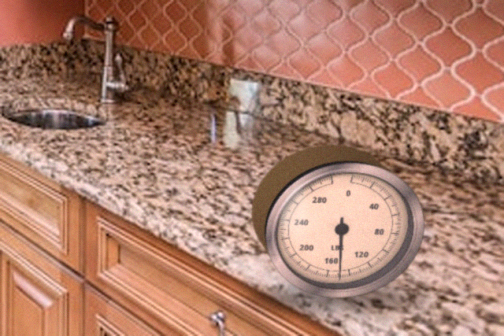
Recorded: **150** lb
